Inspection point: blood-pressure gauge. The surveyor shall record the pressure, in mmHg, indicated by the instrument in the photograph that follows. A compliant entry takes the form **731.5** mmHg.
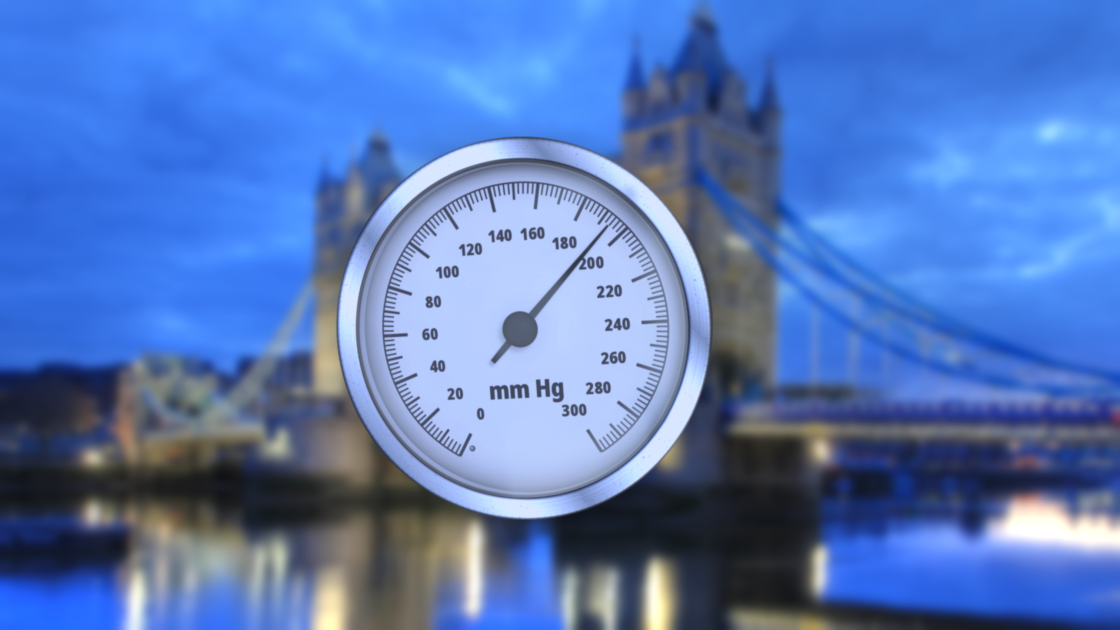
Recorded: **194** mmHg
